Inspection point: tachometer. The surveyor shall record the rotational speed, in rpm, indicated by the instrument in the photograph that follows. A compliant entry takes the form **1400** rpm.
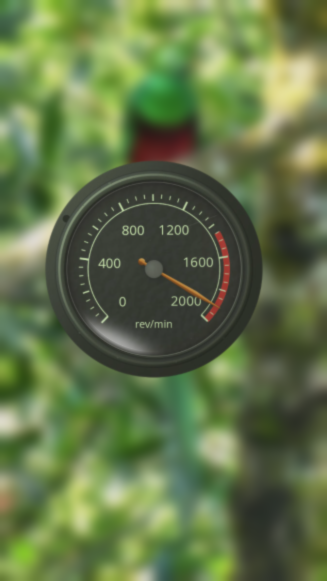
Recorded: **1900** rpm
